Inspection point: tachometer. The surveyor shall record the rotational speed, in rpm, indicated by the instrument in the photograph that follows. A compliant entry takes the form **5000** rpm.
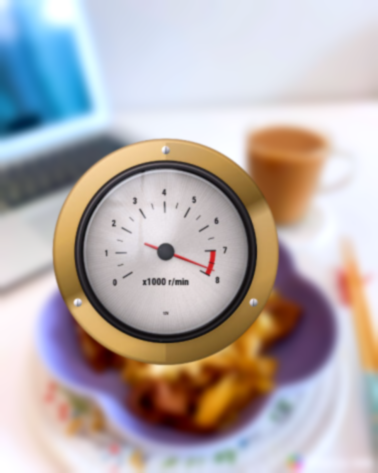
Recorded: **7750** rpm
